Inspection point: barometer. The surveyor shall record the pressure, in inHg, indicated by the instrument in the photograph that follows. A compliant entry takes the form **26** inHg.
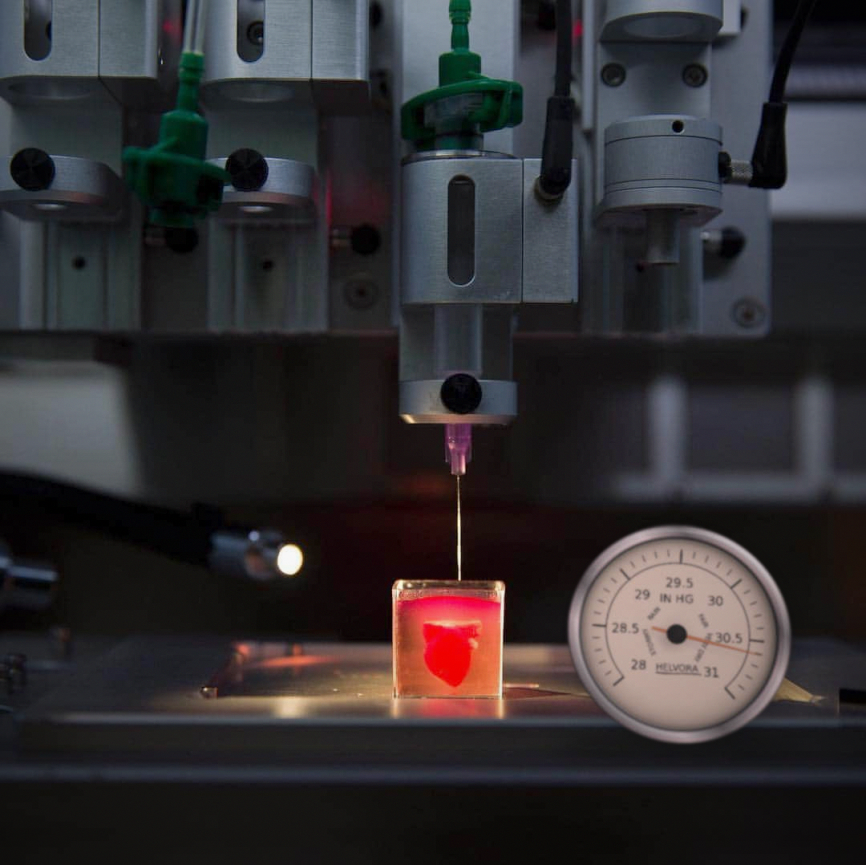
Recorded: **30.6** inHg
